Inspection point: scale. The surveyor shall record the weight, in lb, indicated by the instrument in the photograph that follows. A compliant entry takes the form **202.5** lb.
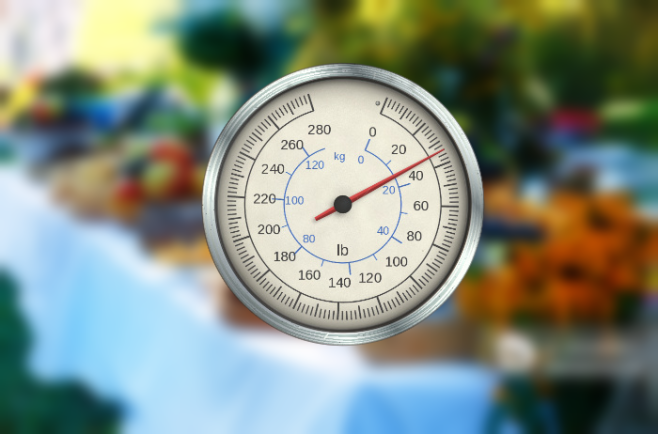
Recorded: **34** lb
